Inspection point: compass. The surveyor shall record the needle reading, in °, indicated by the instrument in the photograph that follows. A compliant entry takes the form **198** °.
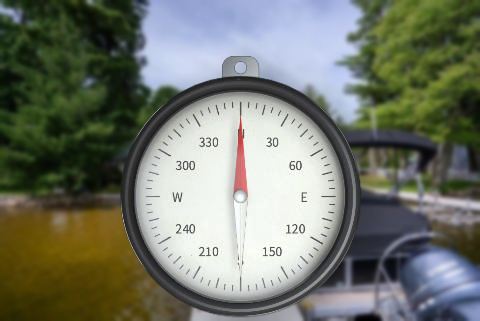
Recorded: **0** °
